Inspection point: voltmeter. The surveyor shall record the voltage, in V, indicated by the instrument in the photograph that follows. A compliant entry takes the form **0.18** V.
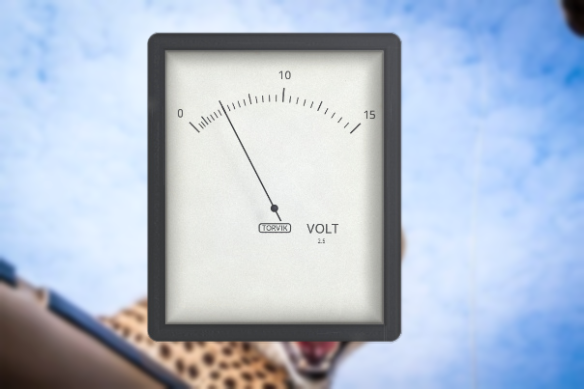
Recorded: **5** V
